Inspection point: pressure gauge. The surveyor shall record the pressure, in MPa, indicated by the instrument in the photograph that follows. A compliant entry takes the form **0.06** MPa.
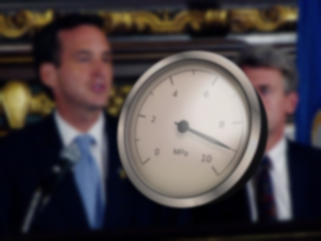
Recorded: **9** MPa
